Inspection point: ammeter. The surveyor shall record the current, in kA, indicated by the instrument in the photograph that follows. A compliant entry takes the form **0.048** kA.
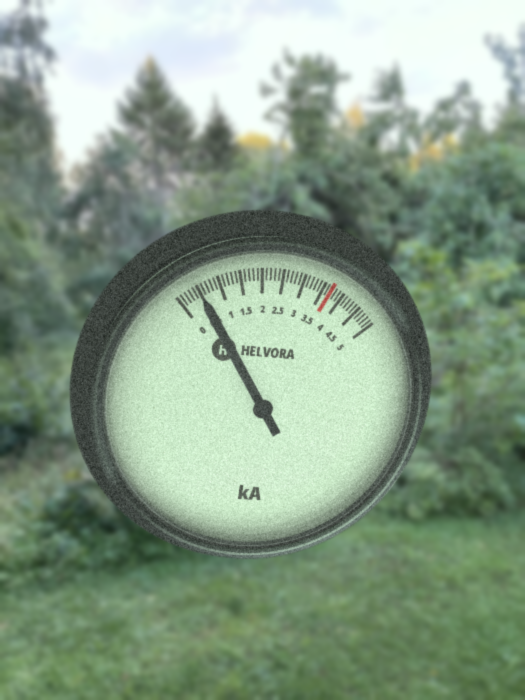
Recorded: **0.5** kA
